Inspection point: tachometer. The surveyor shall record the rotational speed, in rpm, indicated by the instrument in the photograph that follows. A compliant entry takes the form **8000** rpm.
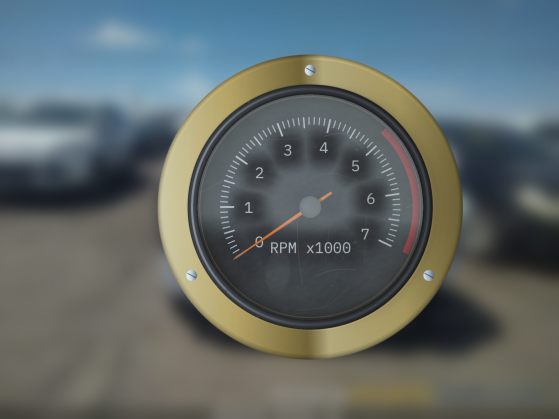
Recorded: **0** rpm
